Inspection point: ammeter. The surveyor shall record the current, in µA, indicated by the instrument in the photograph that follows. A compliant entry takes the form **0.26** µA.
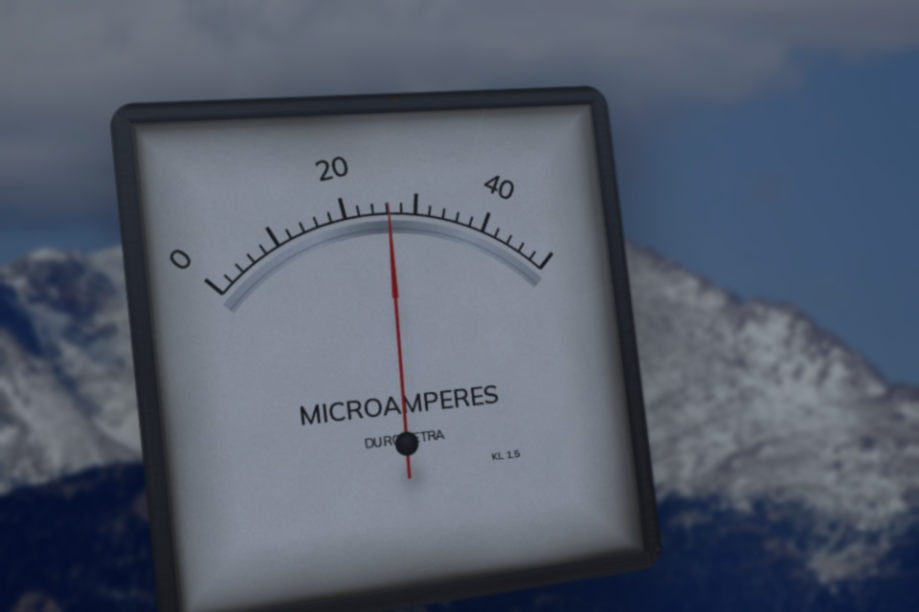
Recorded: **26** µA
